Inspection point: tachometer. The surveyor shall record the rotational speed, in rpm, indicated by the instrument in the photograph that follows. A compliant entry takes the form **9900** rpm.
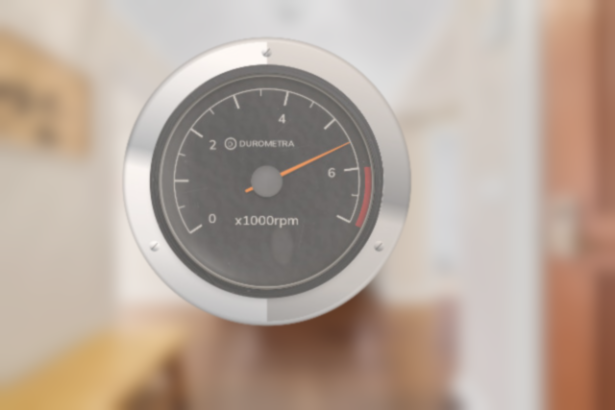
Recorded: **5500** rpm
